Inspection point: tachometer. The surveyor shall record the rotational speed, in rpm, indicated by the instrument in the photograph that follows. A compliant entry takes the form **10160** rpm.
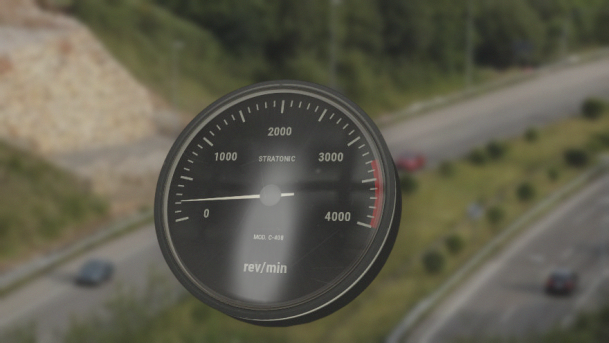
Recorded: **200** rpm
